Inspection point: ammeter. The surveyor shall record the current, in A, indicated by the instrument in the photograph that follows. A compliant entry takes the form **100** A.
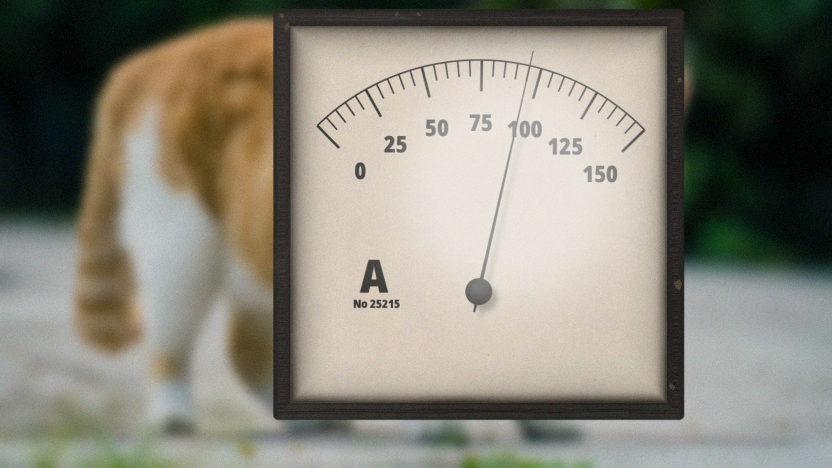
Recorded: **95** A
